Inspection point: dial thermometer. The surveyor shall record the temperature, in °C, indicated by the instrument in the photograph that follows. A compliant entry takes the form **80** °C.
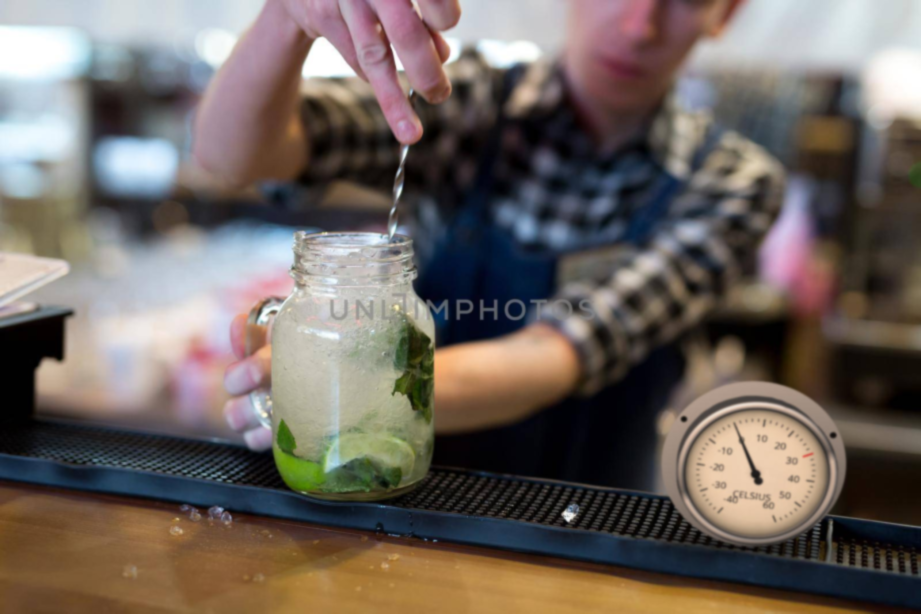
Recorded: **0** °C
